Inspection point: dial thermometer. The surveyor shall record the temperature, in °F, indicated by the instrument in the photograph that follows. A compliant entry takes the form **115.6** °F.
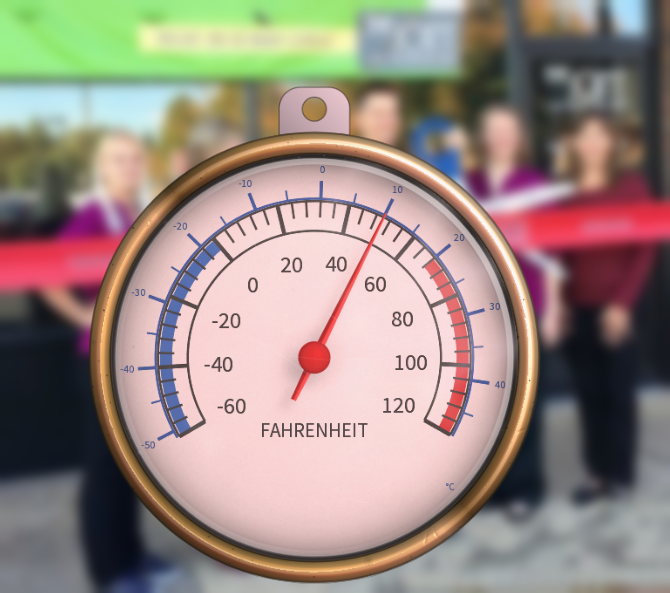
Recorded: **50** °F
